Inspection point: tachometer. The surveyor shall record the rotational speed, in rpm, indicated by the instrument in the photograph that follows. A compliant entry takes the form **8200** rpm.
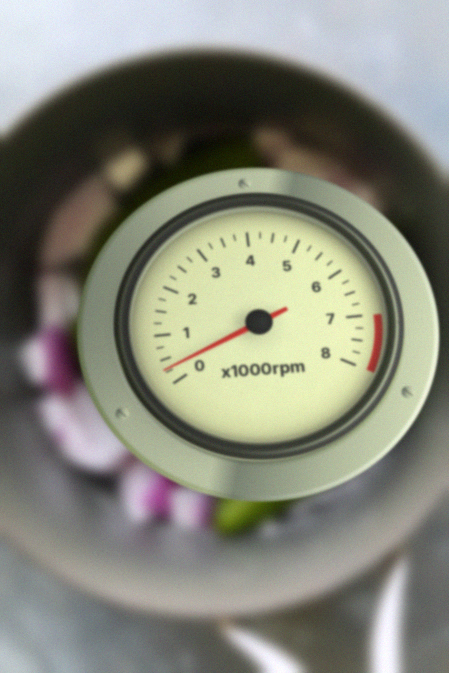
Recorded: **250** rpm
